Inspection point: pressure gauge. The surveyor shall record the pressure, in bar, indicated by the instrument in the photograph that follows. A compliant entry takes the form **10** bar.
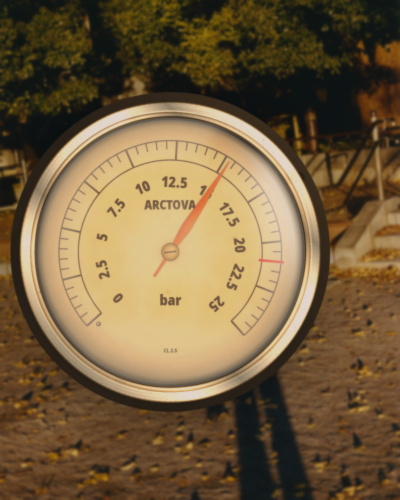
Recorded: **15.25** bar
